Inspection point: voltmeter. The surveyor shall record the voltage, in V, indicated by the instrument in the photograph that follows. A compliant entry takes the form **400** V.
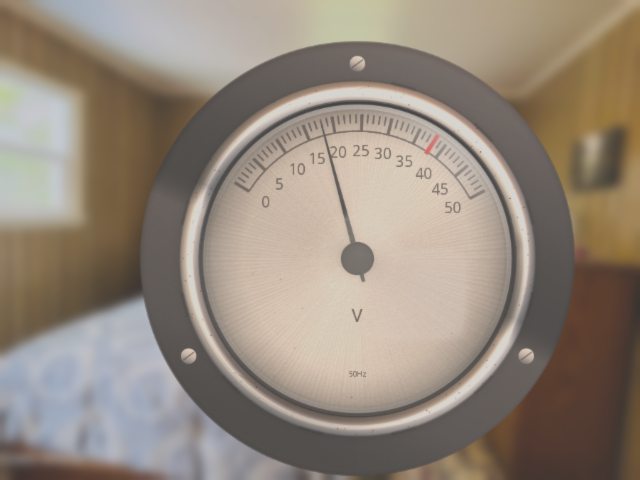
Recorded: **18** V
